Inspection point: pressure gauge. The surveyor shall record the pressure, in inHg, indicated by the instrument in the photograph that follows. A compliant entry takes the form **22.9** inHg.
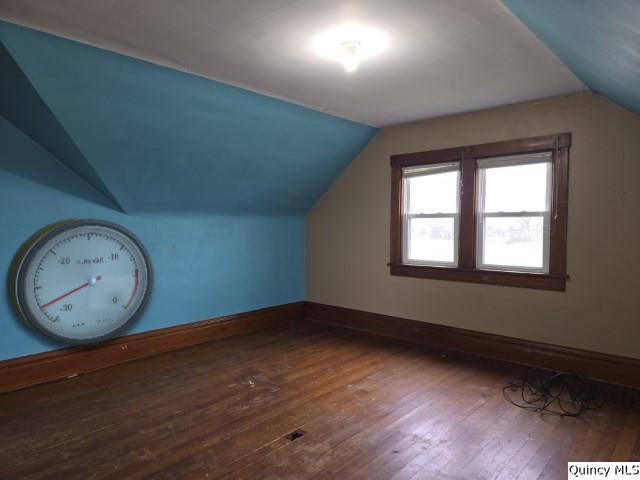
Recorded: **-27.5** inHg
